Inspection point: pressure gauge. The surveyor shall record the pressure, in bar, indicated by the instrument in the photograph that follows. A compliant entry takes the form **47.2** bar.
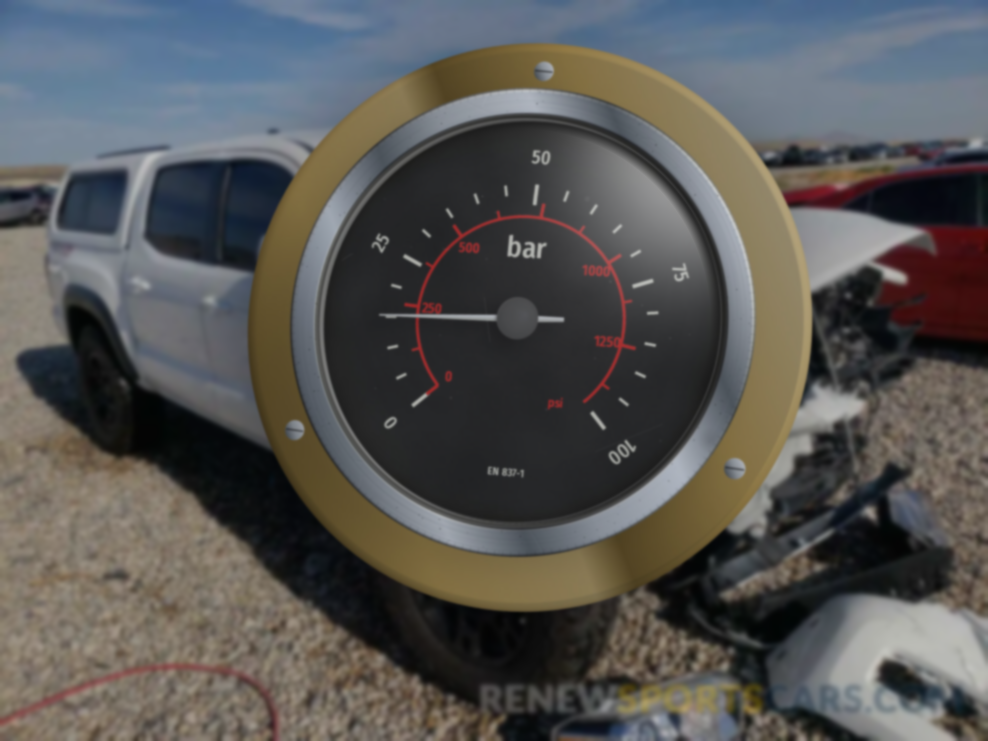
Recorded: **15** bar
